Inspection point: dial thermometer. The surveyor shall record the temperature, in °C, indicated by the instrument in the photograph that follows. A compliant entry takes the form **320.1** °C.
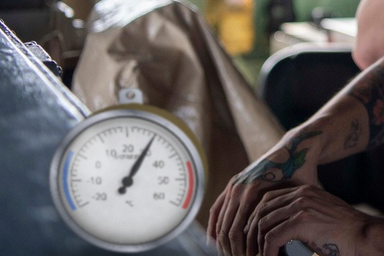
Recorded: **30** °C
